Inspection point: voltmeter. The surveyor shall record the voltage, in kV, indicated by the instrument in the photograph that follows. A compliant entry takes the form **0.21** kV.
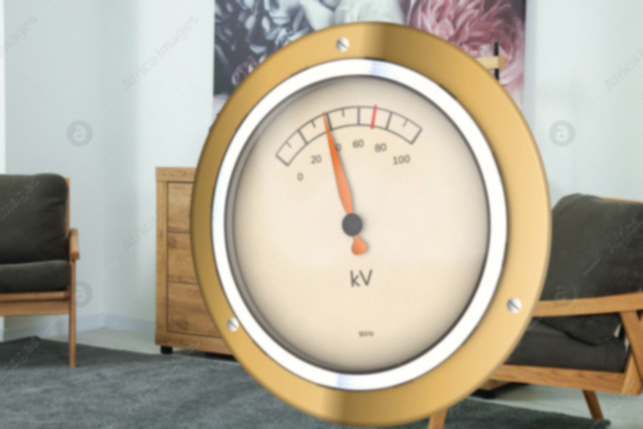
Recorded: **40** kV
